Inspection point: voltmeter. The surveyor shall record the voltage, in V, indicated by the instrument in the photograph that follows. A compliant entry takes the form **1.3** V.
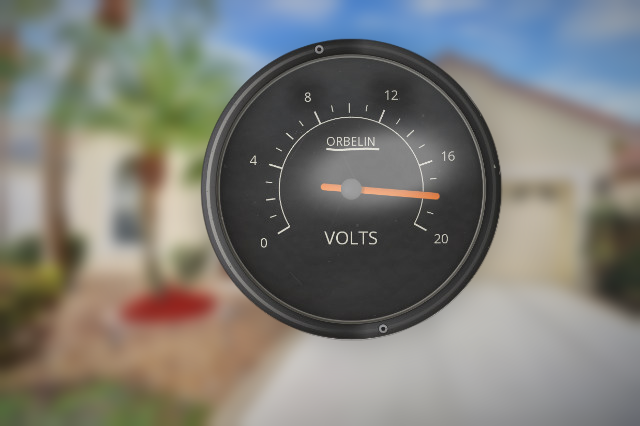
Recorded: **18** V
